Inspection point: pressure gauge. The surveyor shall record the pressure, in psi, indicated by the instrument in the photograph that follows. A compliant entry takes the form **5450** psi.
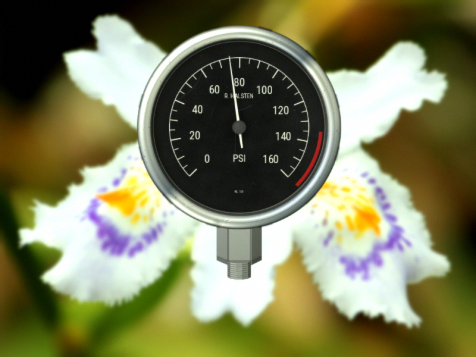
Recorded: **75** psi
